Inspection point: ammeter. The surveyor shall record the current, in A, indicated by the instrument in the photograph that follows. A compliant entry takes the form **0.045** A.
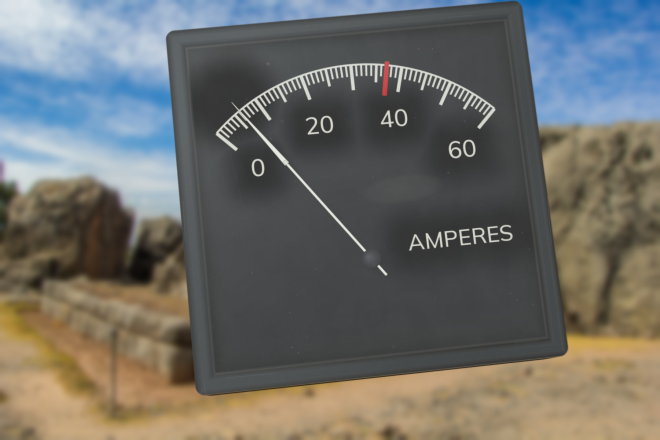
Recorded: **6** A
